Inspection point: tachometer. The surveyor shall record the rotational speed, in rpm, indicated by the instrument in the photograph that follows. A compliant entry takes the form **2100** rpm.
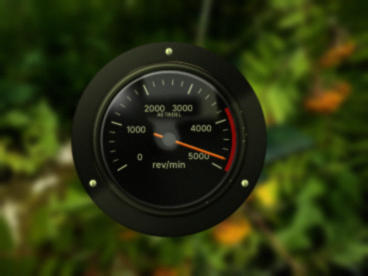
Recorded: **4800** rpm
